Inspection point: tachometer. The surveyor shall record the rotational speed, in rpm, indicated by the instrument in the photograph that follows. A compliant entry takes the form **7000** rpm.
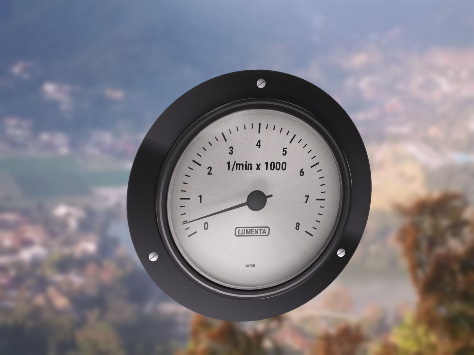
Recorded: **400** rpm
